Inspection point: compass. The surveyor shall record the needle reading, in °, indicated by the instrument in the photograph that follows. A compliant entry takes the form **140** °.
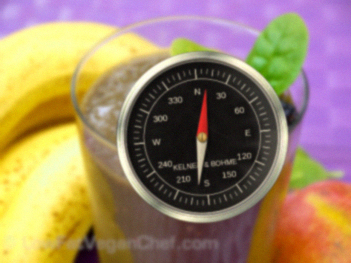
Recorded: **10** °
